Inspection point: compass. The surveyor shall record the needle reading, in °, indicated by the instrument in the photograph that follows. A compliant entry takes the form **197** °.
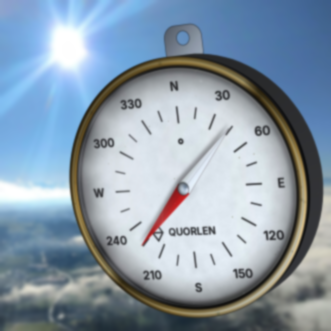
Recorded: **225** °
